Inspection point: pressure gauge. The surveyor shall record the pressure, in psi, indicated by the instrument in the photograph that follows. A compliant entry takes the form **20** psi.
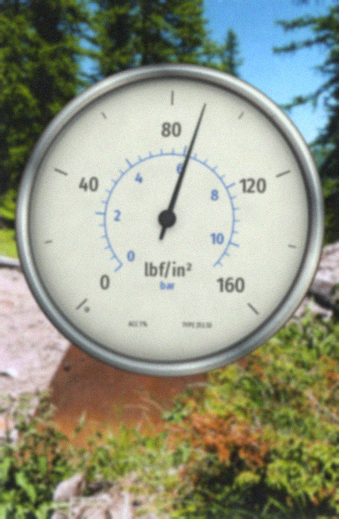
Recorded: **90** psi
